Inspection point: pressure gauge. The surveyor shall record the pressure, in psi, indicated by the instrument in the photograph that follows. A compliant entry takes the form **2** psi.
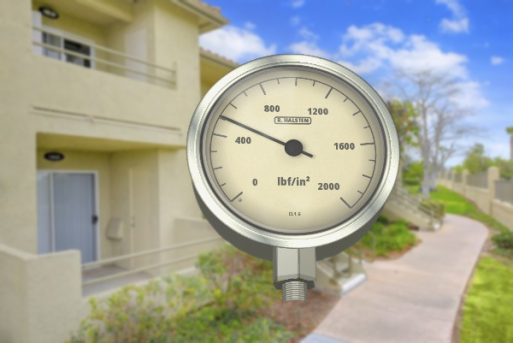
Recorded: **500** psi
